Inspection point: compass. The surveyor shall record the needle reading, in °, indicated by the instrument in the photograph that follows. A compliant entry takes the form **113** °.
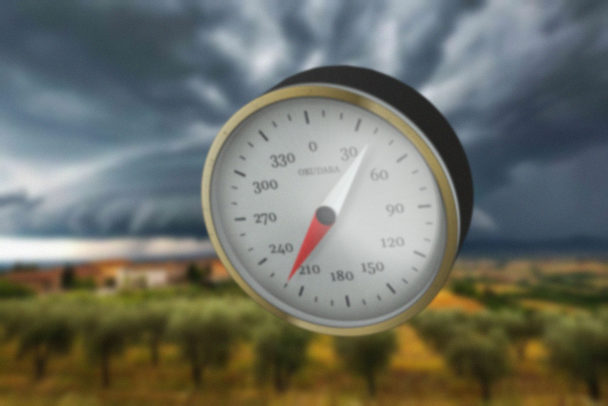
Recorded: **220** °
